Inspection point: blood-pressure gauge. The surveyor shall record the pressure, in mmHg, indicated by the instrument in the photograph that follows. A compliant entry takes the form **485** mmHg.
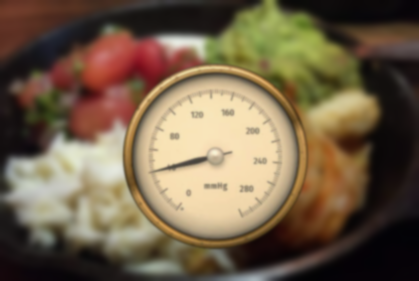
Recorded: **40** mmHg
